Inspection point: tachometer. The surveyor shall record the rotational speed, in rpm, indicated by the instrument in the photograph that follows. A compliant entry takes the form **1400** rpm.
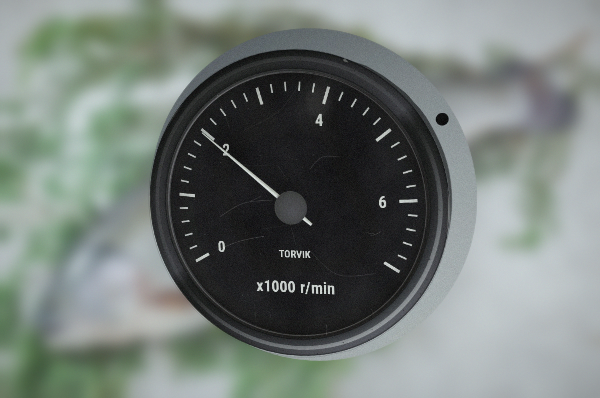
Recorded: **2000** rpm
